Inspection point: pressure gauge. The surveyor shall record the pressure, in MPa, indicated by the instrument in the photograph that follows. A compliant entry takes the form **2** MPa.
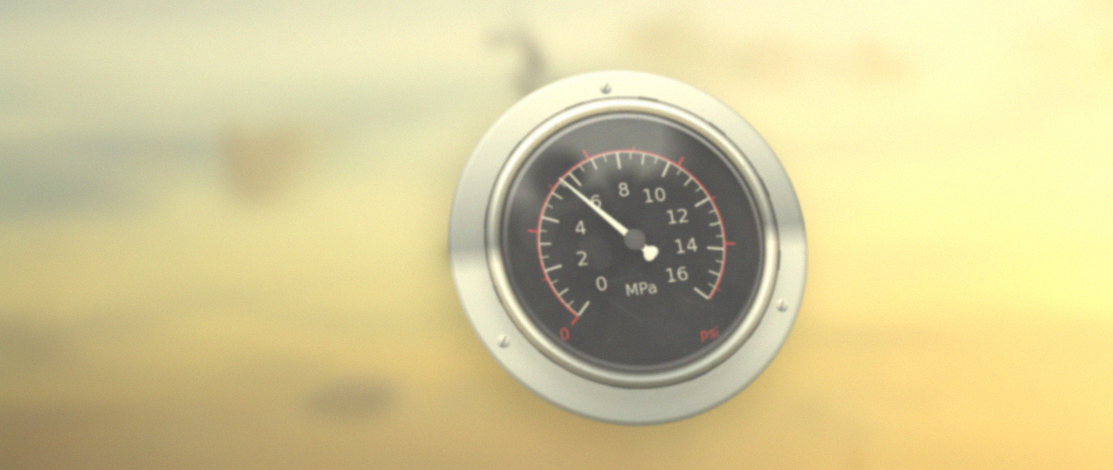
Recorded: **5.5** MPa
